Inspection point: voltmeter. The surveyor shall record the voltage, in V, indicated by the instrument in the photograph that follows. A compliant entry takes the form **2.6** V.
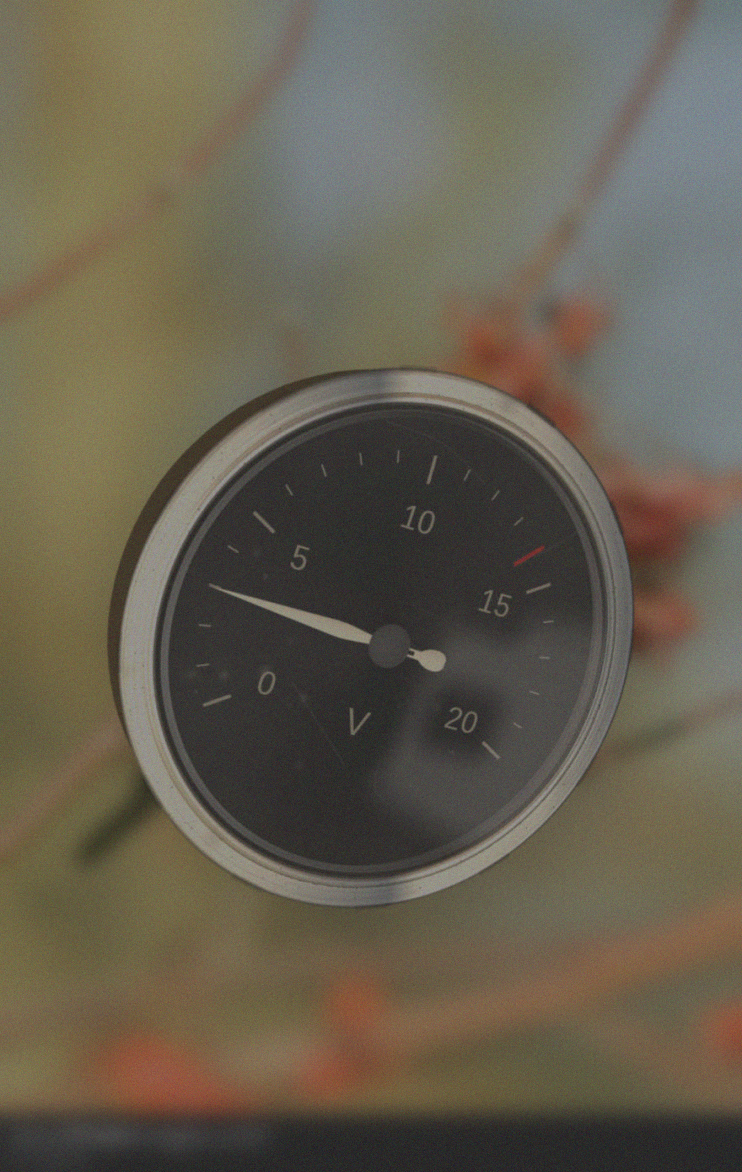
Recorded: **3** V
